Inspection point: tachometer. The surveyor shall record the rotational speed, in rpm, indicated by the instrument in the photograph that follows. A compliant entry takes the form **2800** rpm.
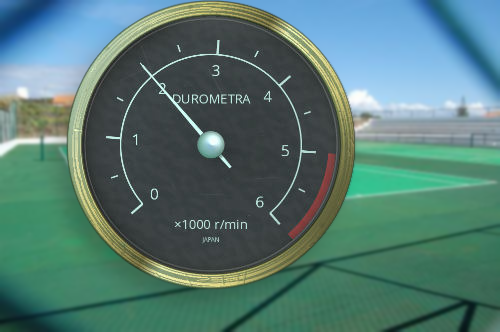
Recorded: **2000** rpm
